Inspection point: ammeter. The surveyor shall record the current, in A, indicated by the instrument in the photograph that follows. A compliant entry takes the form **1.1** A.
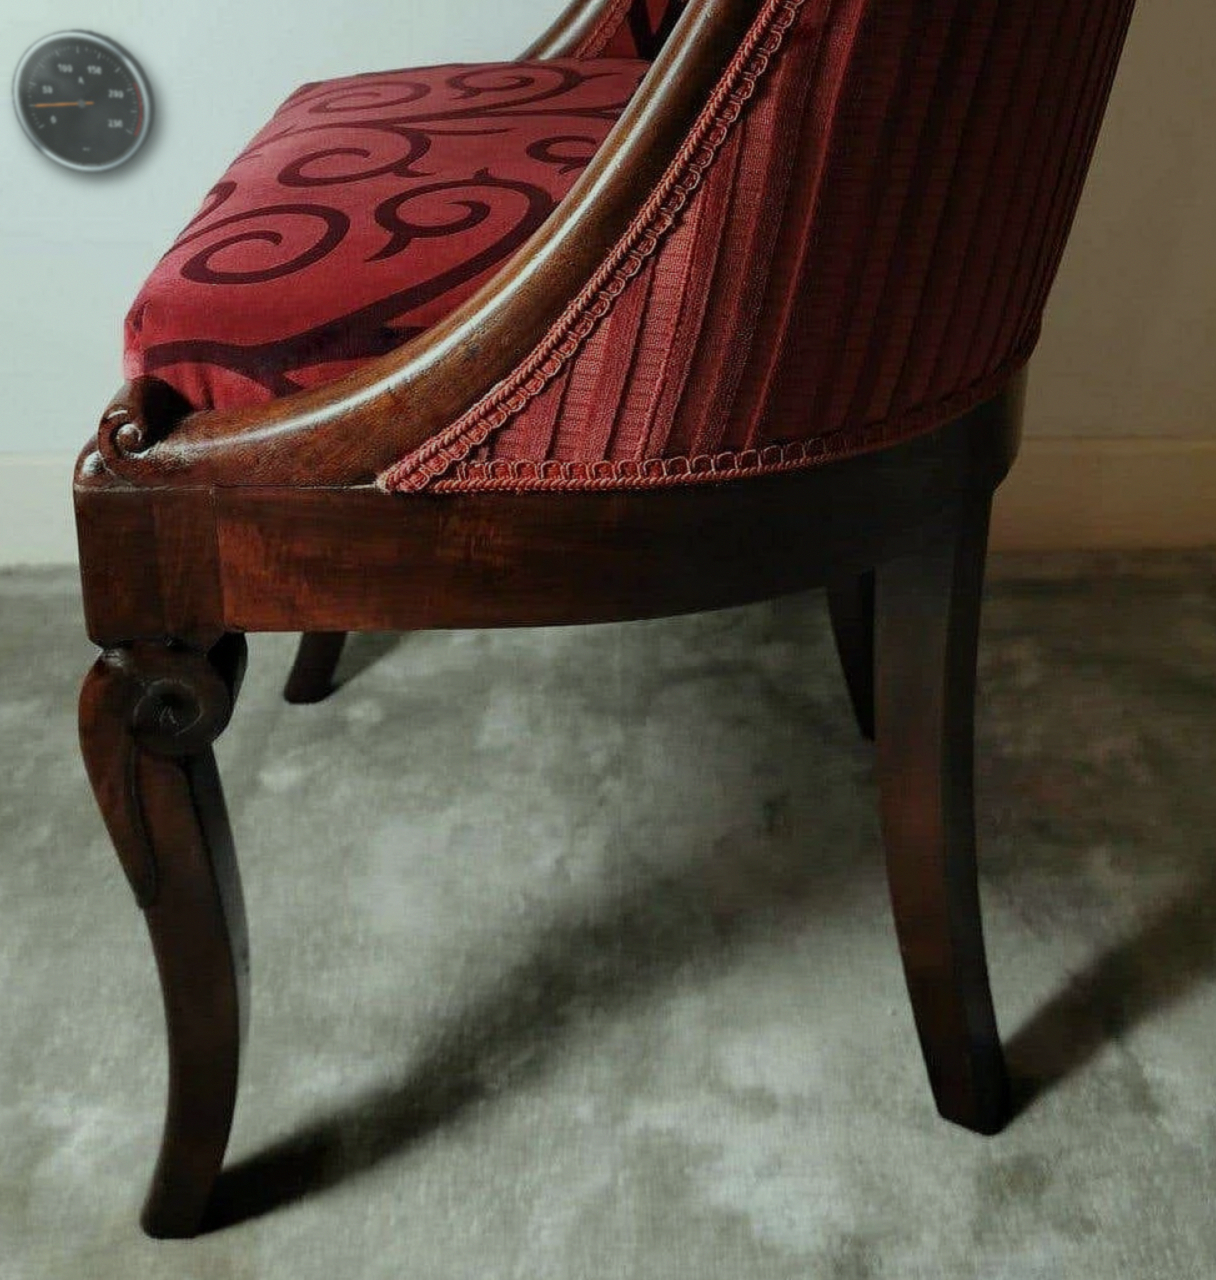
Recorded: **25** A
